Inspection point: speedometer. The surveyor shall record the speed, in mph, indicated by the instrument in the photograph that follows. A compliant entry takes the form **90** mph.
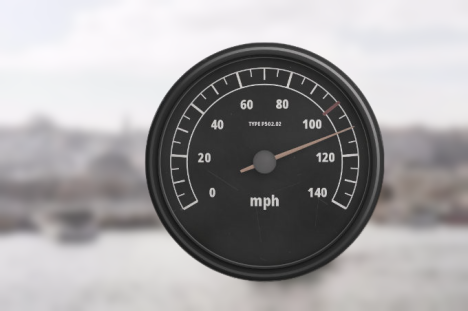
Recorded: **110** mph
